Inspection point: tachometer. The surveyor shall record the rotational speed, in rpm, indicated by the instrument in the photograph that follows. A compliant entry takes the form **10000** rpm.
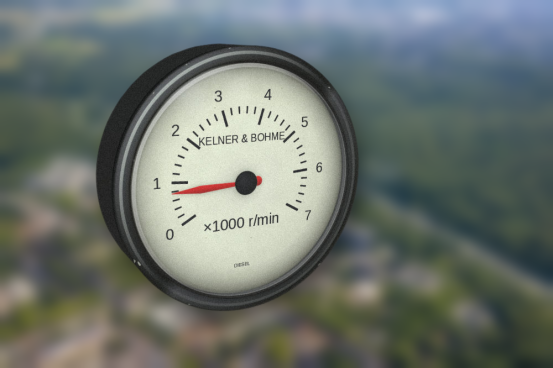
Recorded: **800** rpm
